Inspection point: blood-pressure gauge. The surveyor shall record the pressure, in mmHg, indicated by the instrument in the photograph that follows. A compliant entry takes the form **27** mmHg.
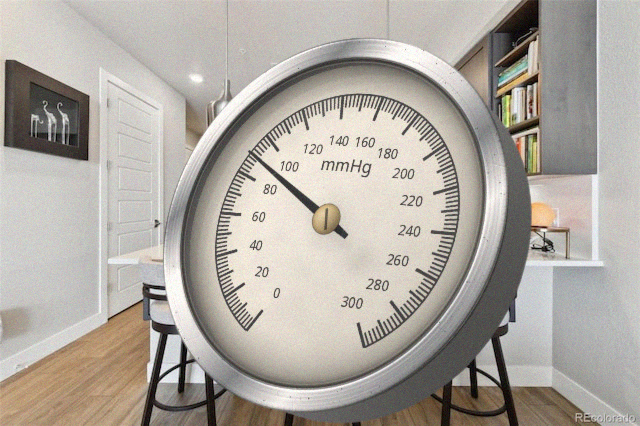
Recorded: **90** mmHg
